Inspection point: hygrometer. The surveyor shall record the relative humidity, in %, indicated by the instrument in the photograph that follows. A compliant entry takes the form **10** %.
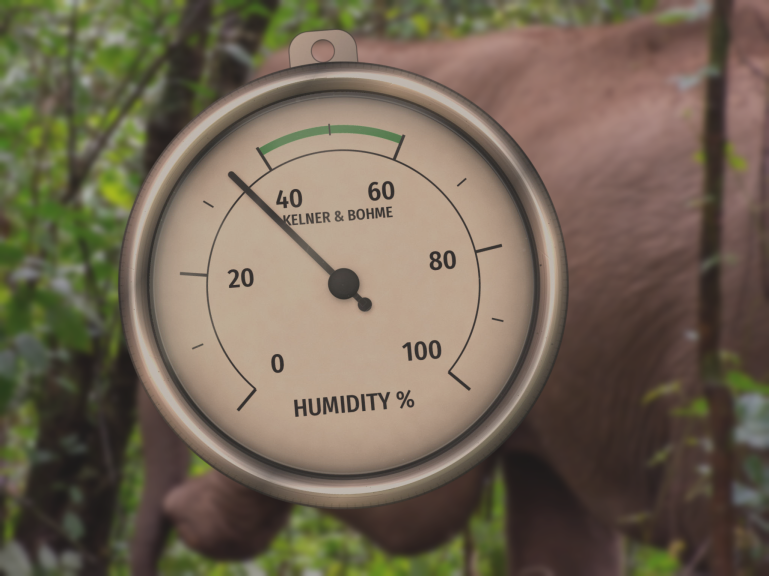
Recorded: **35** %
